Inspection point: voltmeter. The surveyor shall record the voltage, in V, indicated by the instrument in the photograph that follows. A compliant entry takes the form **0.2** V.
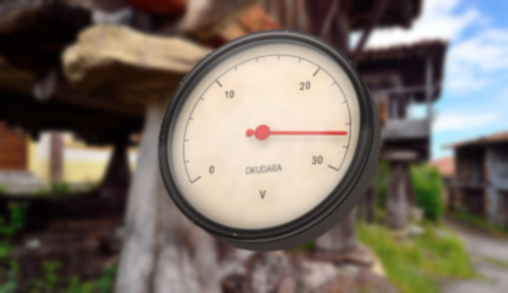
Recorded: **27** V
